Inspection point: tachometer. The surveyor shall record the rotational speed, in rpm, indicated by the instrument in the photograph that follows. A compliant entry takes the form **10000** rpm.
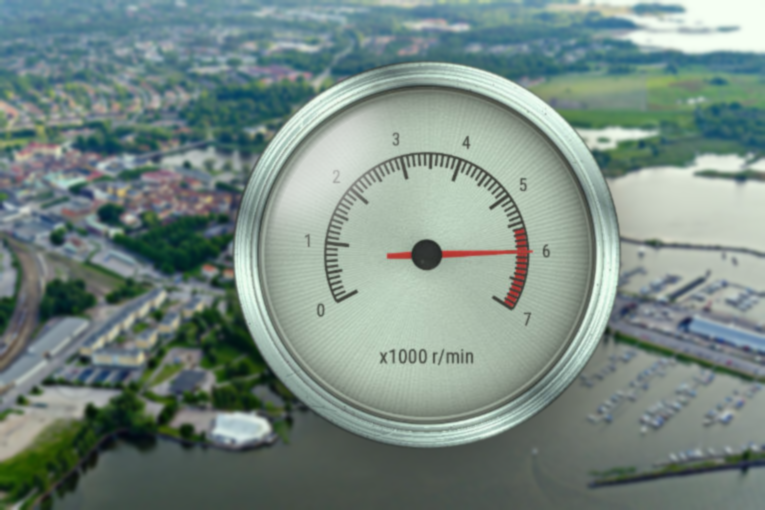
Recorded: **6000** rpm
